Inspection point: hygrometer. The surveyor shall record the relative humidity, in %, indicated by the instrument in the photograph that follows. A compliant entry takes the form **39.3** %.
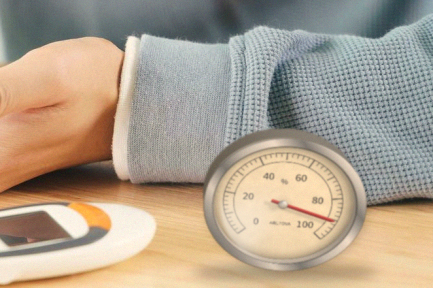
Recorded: **90** %
